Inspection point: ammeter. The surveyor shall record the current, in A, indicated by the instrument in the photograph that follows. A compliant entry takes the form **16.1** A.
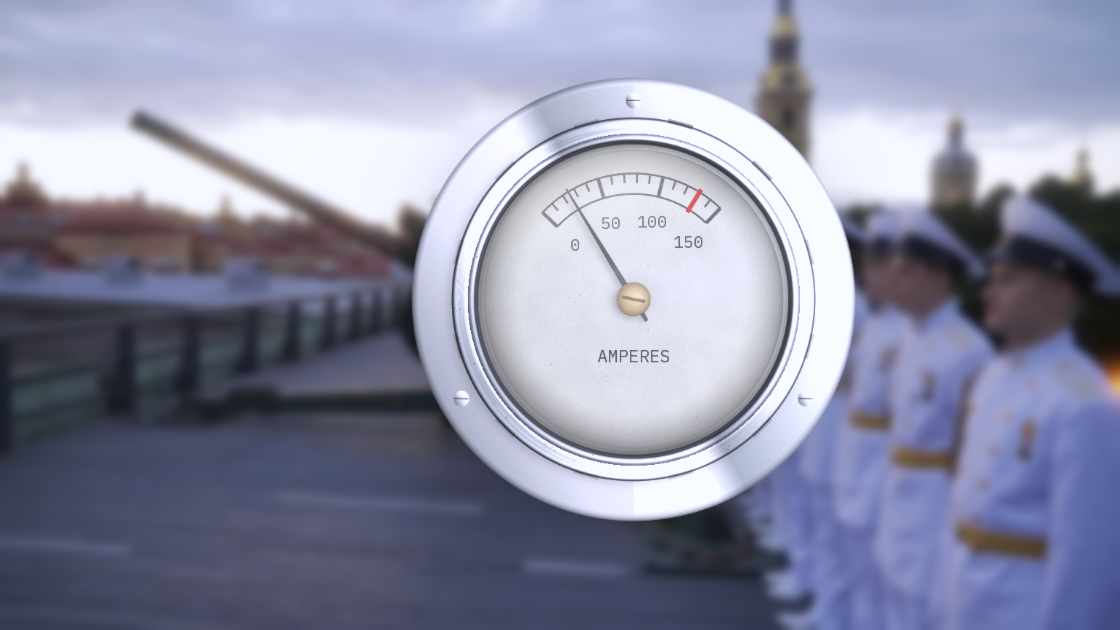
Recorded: **25** A
